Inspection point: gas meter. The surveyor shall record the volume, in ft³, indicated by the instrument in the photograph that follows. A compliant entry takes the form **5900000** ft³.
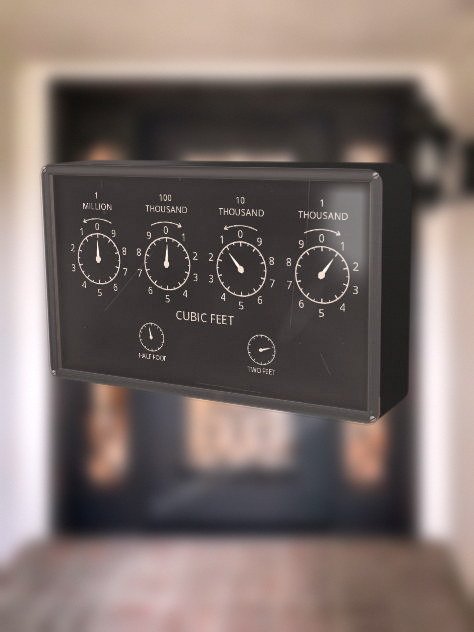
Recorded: **1100** ft³
